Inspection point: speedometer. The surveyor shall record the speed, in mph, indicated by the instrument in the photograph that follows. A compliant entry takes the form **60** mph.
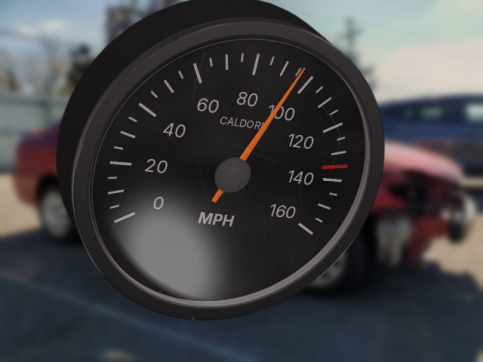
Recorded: **95** mph
